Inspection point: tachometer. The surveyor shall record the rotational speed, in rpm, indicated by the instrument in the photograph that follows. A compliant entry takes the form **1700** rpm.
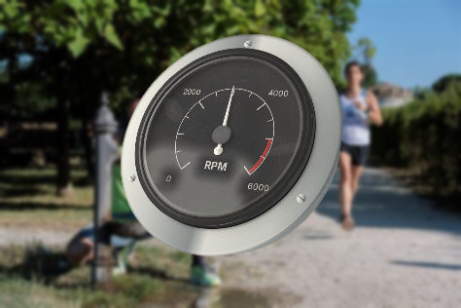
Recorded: **3000** rpm
